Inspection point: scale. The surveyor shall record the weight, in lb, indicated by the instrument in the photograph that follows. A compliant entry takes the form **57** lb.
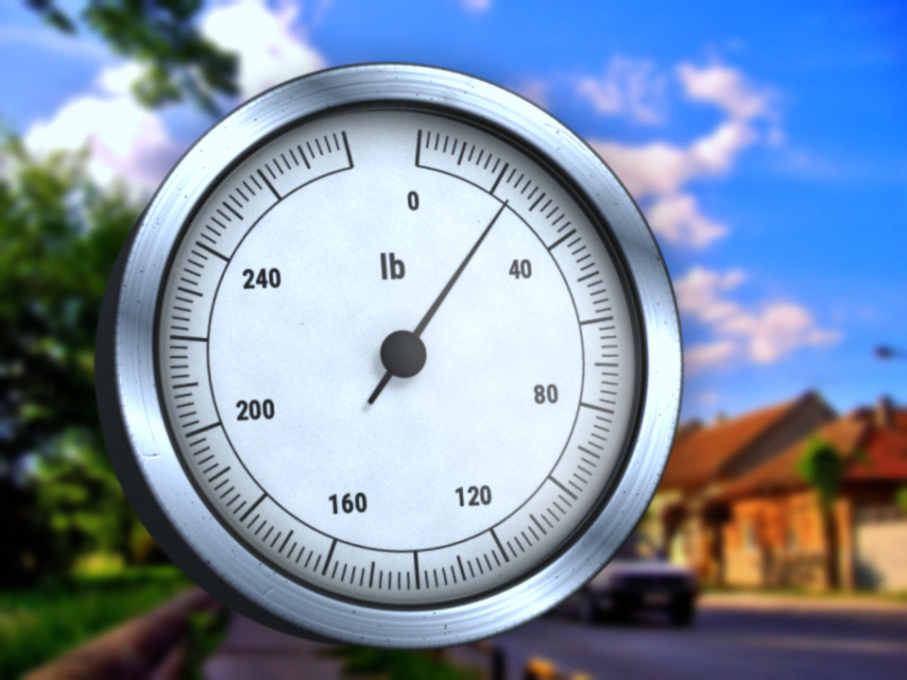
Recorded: **24** lb
